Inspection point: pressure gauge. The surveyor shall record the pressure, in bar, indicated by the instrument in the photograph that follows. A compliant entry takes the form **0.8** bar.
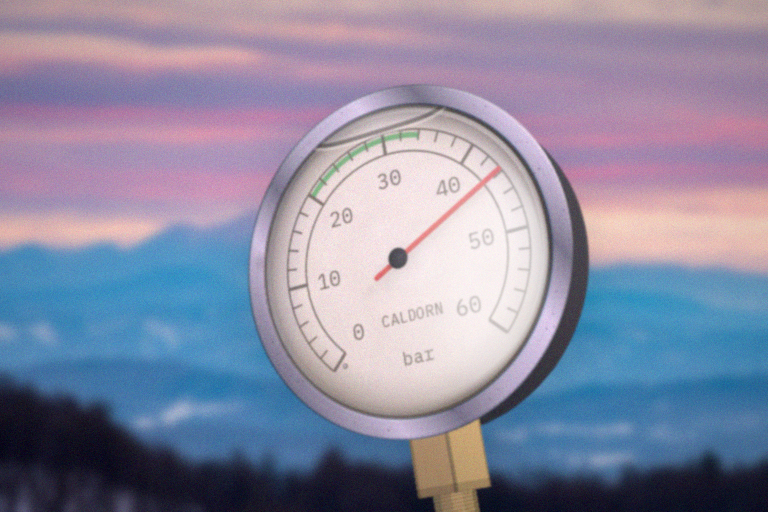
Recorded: **44** bar
